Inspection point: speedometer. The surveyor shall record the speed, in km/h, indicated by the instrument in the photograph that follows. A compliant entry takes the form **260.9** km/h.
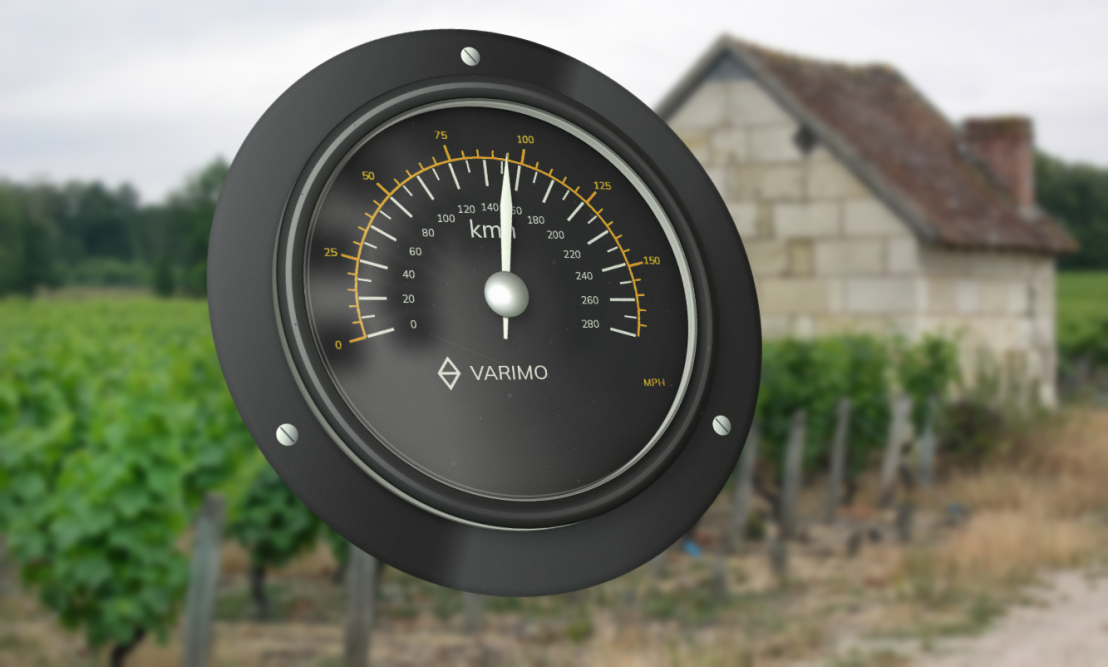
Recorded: **150** km/h
